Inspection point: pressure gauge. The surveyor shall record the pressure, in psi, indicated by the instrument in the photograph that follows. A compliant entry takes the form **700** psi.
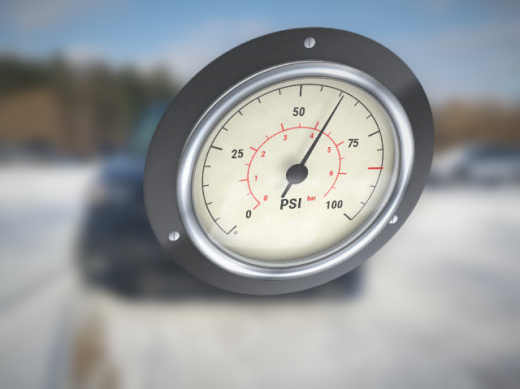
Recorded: **60** psi
